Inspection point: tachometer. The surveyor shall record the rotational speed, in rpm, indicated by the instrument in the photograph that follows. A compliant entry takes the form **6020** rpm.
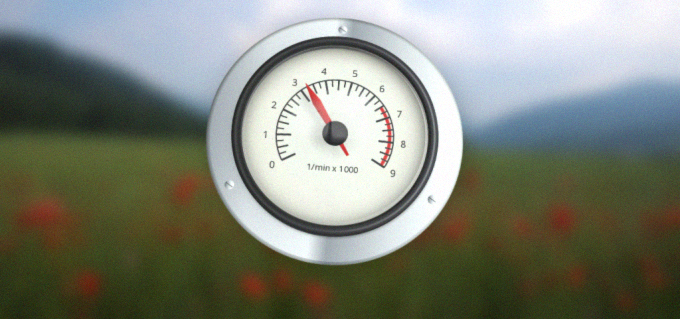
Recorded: **3250** rpm
